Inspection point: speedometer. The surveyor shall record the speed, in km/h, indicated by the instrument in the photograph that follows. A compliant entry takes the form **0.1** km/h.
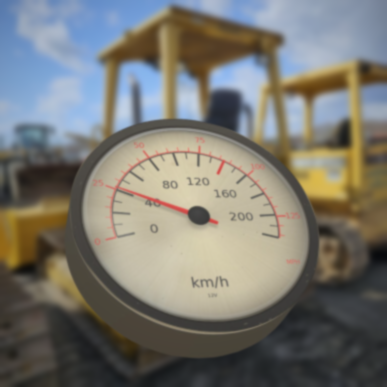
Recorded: **40** km/h
